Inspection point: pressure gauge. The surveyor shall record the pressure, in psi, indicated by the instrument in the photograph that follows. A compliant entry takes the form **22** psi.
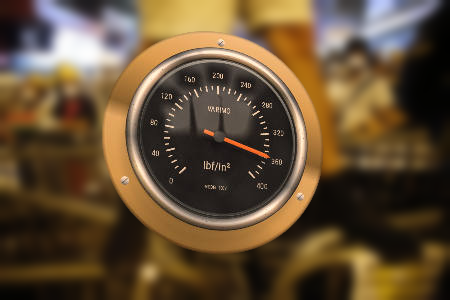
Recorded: **360** psi
